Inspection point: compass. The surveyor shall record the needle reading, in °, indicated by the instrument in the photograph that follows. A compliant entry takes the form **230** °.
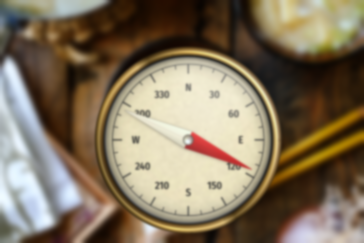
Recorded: **115** °
